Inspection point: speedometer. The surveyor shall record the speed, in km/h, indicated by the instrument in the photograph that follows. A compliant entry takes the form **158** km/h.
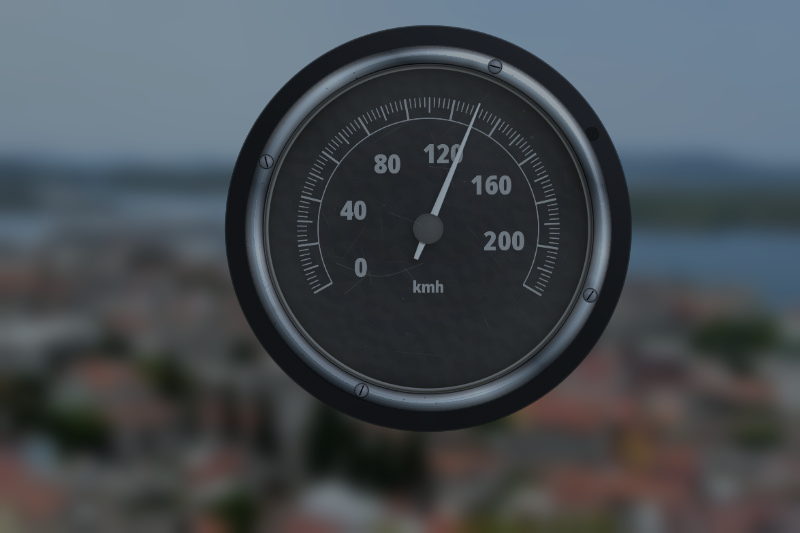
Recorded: **130** km/h
